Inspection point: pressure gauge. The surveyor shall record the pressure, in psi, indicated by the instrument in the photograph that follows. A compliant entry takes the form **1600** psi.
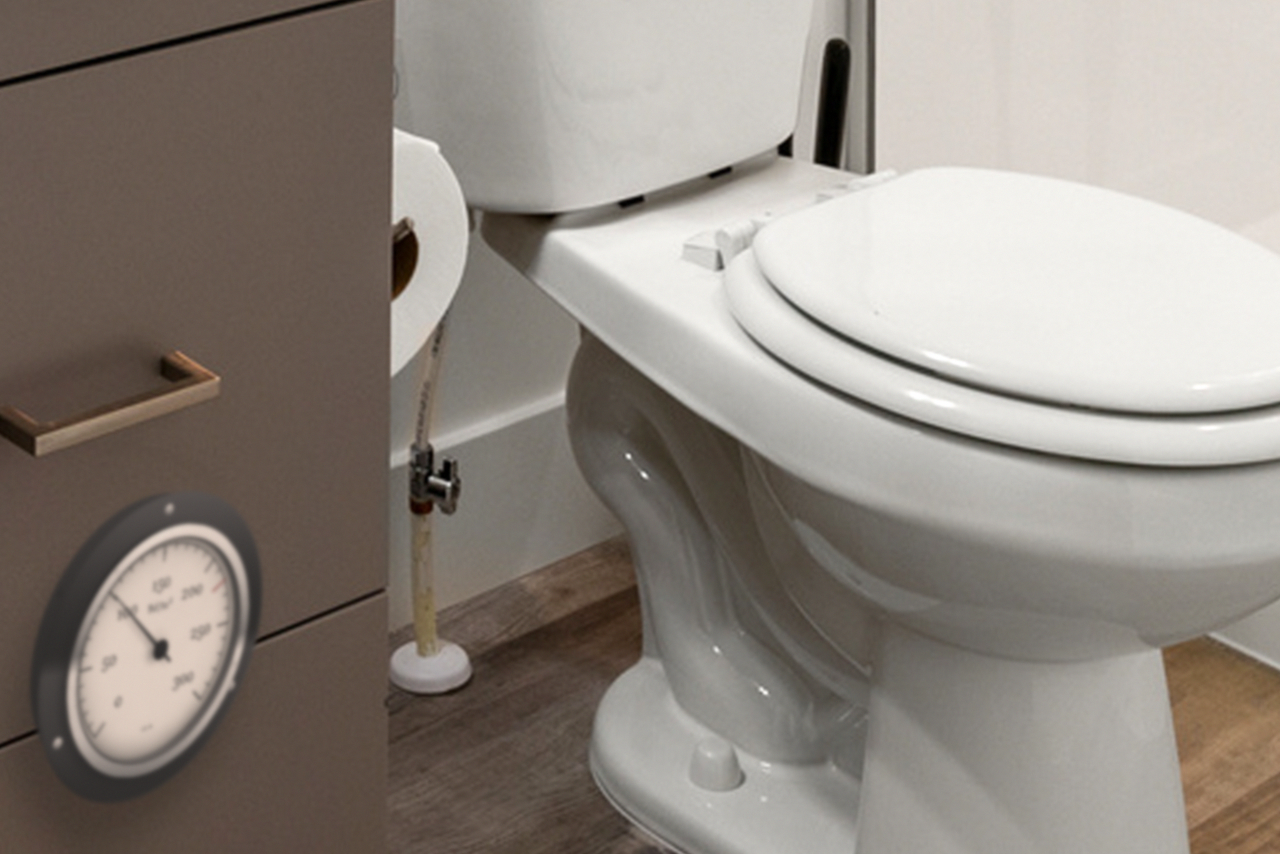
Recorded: **100** psi
